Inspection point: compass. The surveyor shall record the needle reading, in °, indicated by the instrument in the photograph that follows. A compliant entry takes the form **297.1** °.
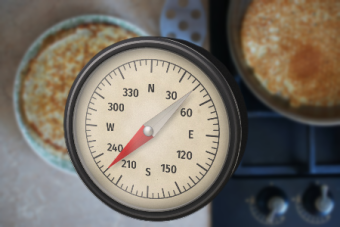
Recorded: **225** °
